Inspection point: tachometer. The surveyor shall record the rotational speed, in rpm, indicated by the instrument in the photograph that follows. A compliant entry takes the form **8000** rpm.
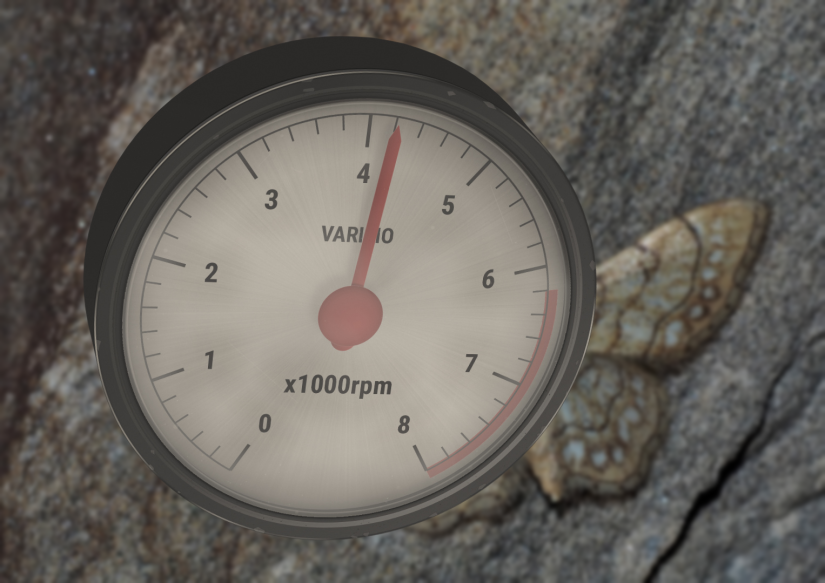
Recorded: **4200** rpm
